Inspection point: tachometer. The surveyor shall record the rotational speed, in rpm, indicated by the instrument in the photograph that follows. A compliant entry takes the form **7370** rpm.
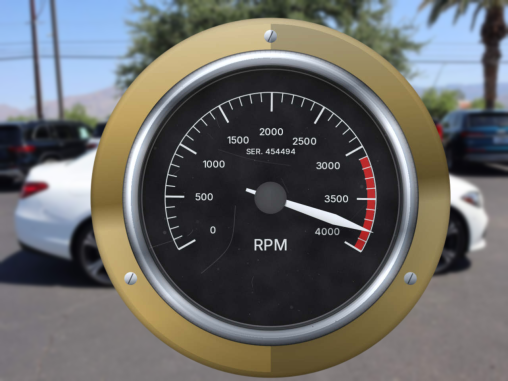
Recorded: **3800** rpm
